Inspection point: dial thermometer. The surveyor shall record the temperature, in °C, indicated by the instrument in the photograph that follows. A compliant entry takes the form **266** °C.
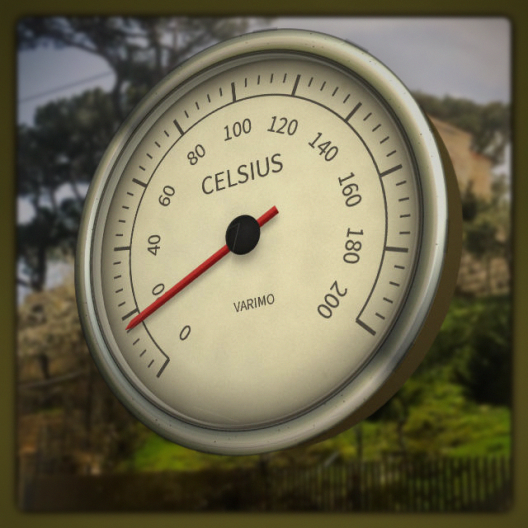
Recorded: **16** °C
